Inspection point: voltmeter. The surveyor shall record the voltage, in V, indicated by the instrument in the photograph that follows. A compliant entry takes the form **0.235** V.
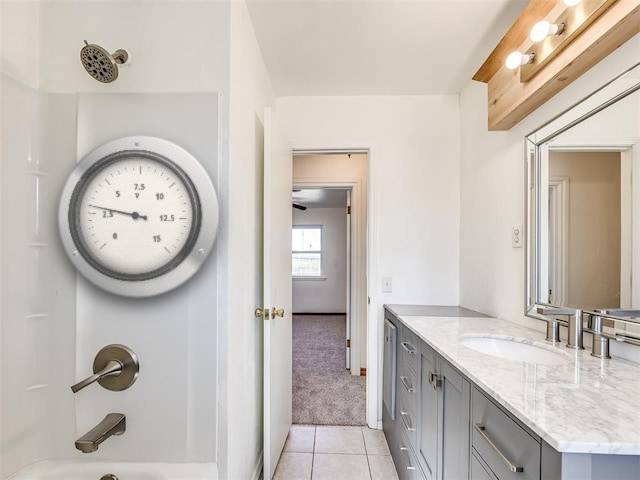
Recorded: **3** V
